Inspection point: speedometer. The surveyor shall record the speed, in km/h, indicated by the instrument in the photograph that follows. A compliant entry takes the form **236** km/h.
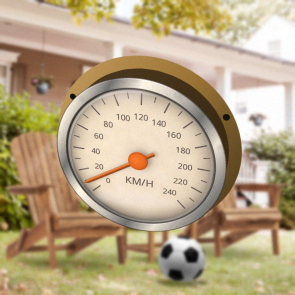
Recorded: **10** km/h
